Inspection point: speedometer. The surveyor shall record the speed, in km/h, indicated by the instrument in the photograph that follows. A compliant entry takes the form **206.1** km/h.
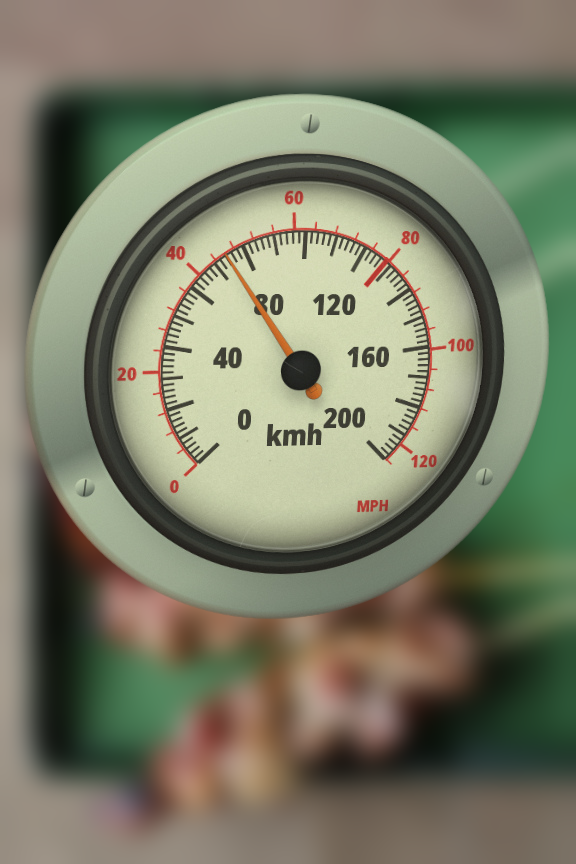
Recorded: **74** km/h
